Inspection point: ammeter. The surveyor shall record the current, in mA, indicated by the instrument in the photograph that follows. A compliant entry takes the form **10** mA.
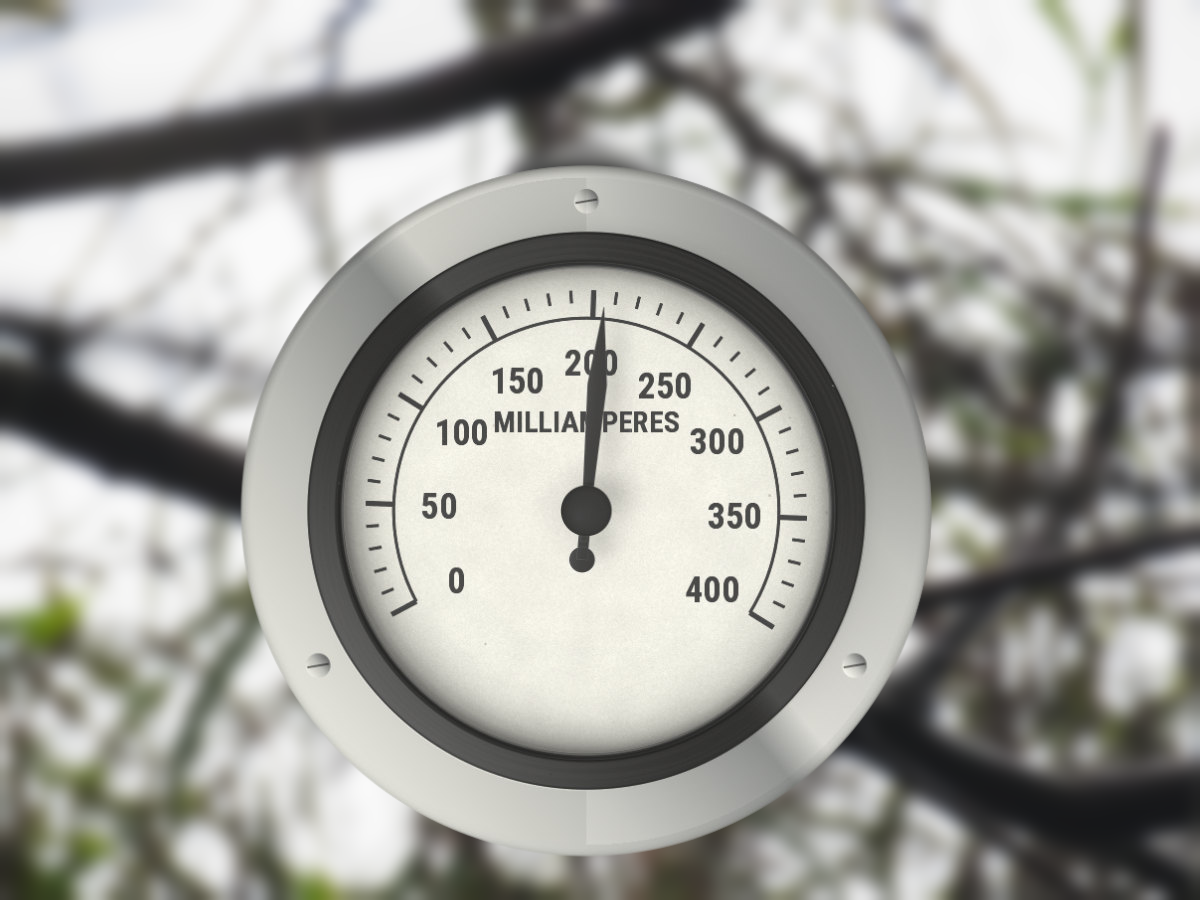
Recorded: **205** mA
